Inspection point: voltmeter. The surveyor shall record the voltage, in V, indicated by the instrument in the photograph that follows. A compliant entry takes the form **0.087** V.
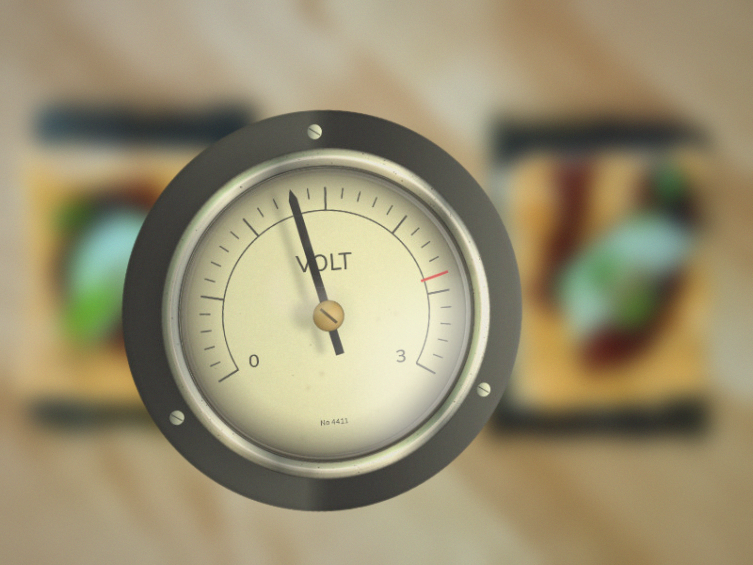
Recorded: **1.3** V
